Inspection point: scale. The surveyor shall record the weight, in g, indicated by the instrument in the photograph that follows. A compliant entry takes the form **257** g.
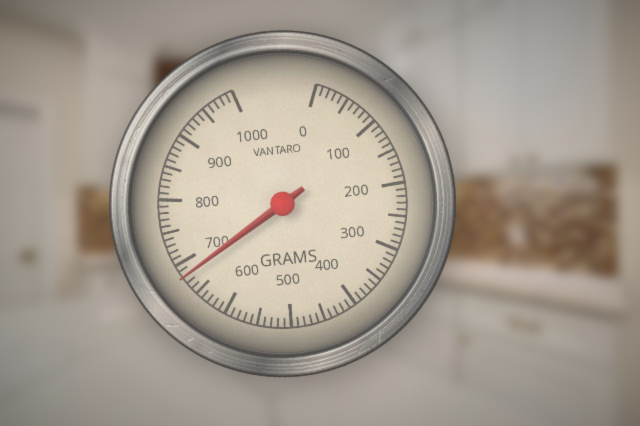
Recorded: **680** g
